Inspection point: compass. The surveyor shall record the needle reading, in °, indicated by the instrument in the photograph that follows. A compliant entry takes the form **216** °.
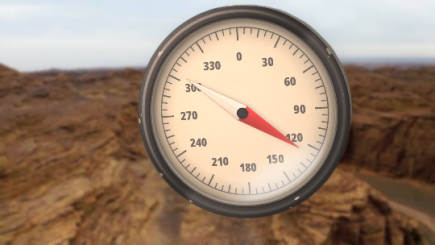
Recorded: **125** °
